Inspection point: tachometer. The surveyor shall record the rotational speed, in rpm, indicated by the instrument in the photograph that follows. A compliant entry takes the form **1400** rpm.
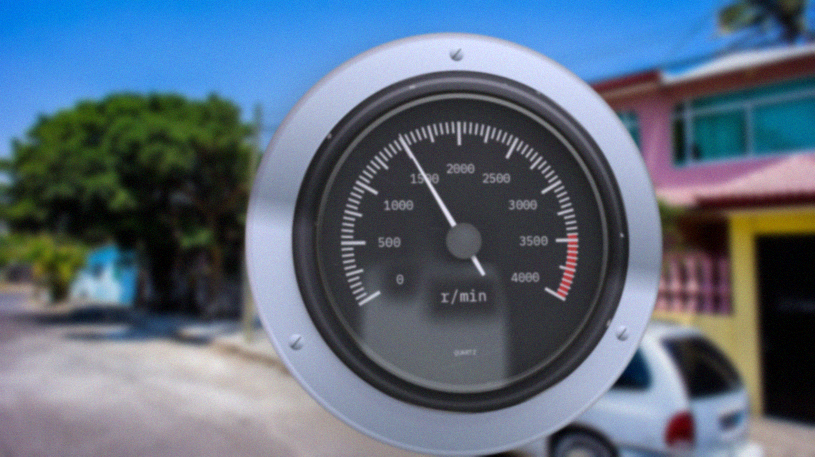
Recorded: **1500** rpm
